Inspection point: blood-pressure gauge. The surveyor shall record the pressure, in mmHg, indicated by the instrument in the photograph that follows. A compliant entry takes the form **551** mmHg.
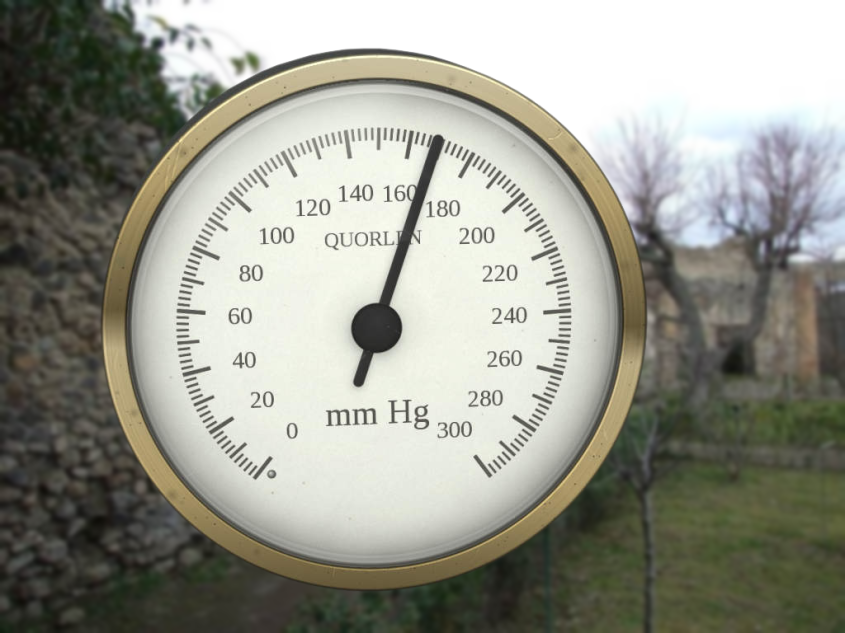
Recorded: **168** mmHg
